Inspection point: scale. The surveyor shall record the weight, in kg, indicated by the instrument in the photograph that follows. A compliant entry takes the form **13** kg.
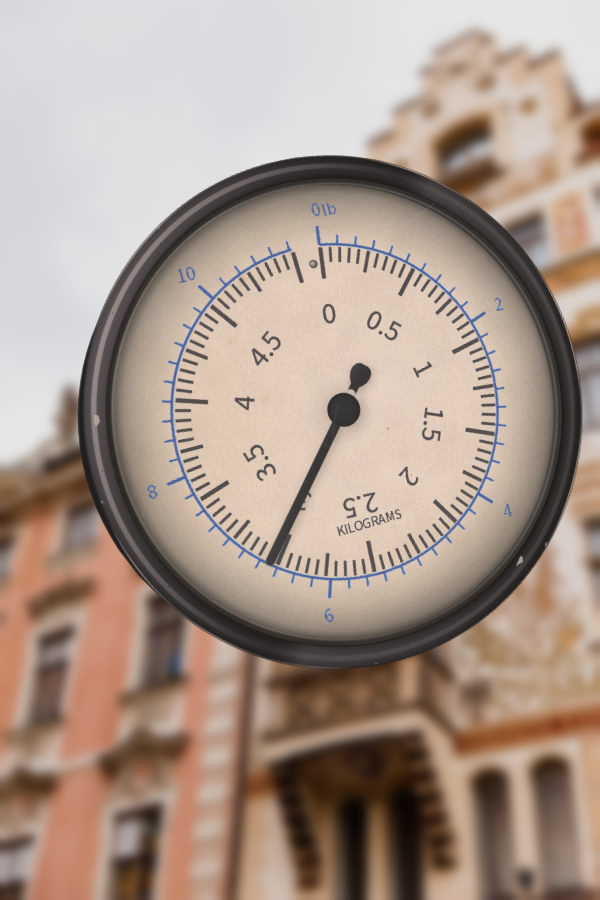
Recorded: **3.05** kg
